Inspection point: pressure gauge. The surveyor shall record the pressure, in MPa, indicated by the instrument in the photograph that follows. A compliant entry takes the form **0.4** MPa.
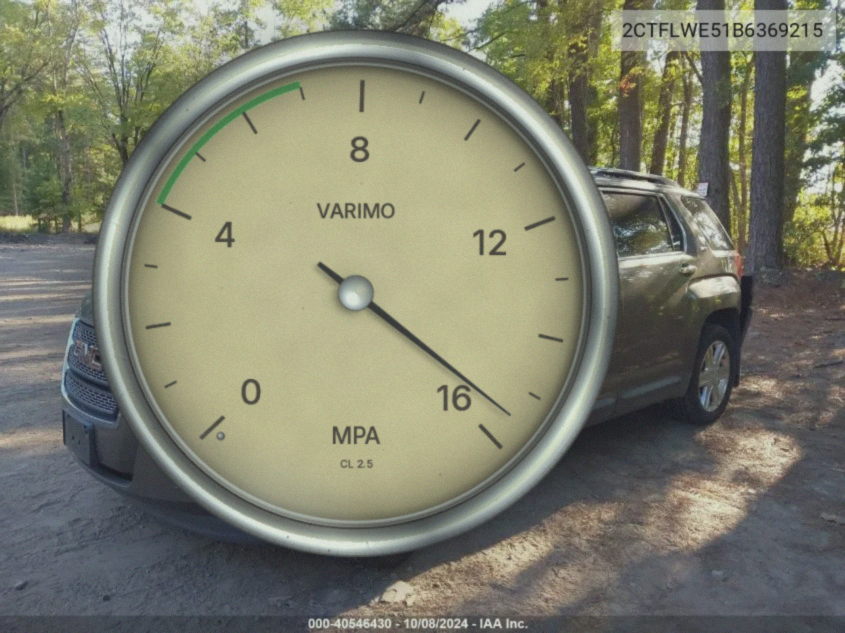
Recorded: **15.5** MPa
